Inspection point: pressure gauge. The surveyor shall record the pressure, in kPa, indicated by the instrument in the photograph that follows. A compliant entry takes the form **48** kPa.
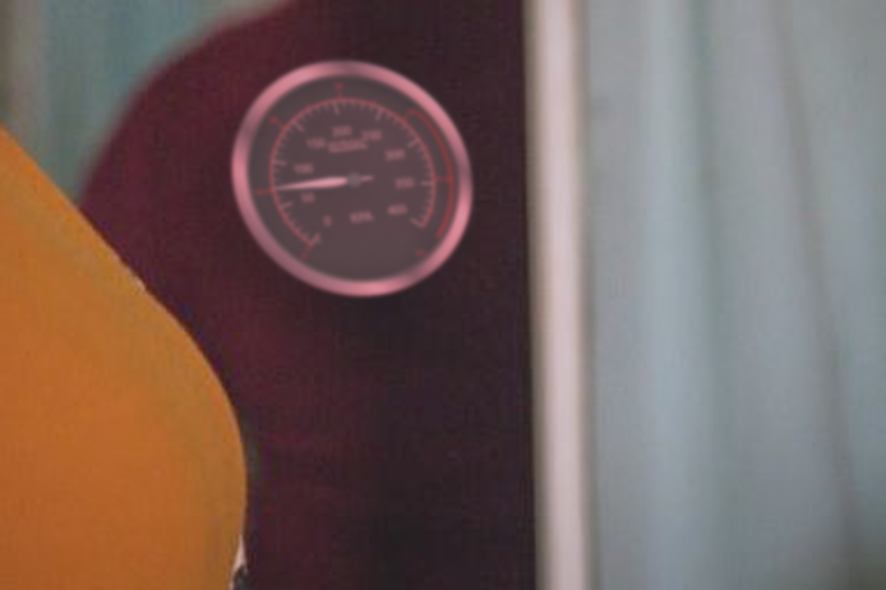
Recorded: **70** kPa
